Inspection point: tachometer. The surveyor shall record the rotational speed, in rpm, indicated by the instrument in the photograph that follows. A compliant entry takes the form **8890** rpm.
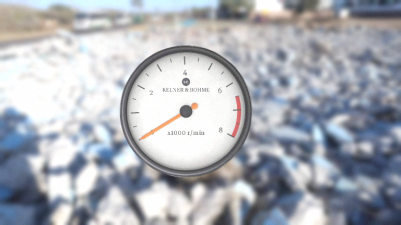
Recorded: **0** rpm
